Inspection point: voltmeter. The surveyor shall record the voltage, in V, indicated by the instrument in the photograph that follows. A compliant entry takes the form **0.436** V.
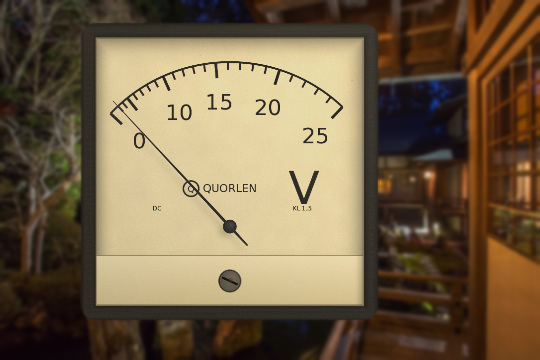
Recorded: **3** V
